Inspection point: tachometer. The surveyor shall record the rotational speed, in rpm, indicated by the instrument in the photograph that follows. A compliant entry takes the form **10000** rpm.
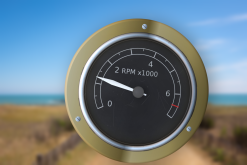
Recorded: **1250** rpm
